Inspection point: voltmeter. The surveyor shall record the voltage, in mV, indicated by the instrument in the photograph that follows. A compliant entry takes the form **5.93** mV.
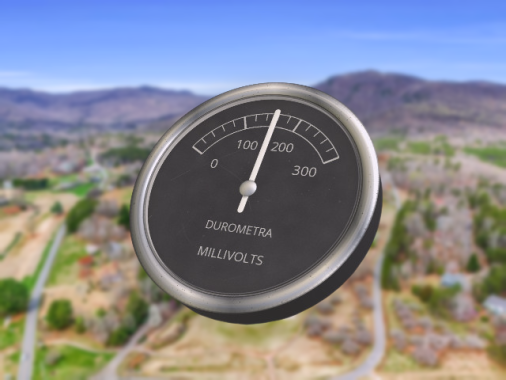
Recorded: **160** mV
